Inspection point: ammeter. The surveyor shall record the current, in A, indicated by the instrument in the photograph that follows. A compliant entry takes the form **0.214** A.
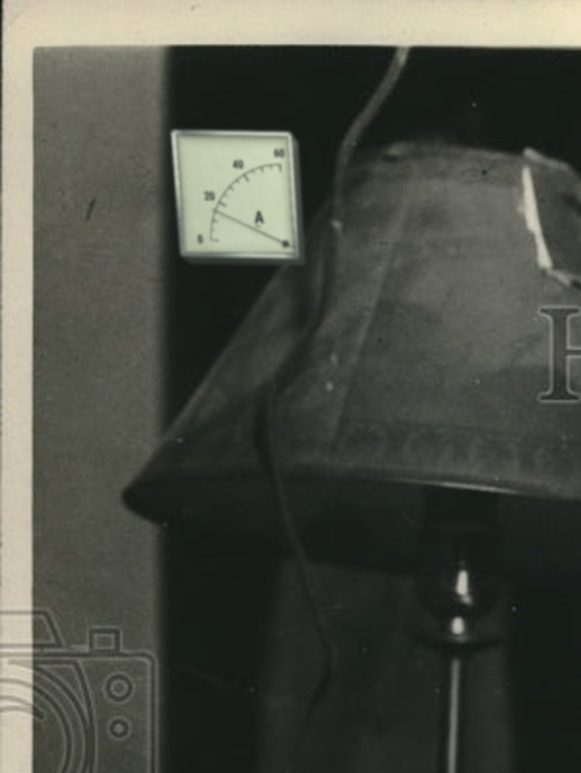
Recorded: **15** A
